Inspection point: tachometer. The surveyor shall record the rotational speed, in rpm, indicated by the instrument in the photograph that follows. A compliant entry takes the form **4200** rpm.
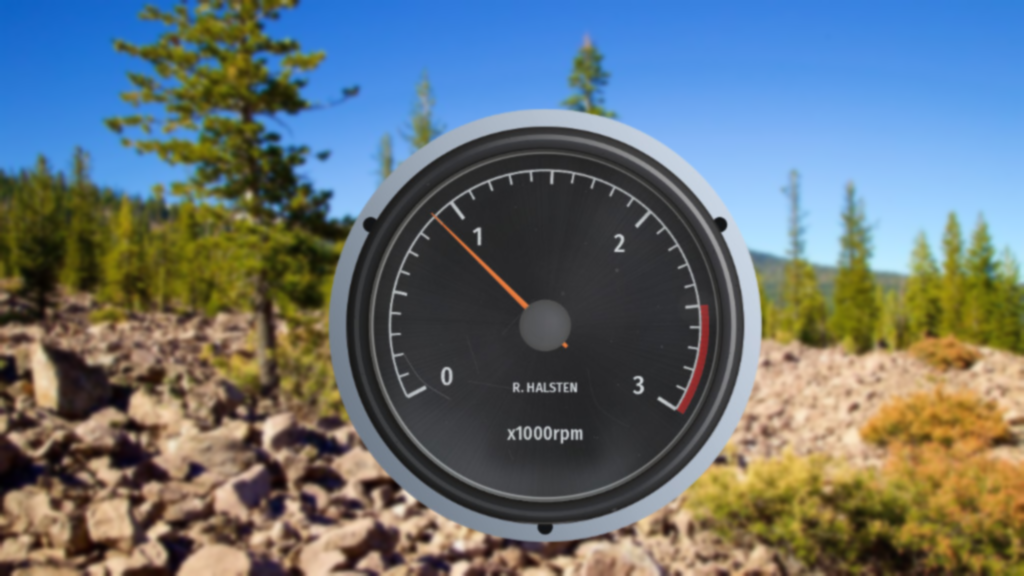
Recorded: **900** rpm
